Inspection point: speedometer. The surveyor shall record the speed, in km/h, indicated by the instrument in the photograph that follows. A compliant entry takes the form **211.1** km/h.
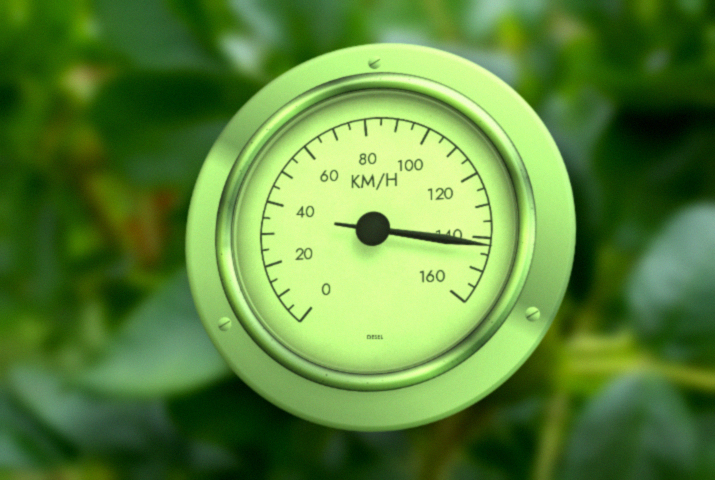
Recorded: **142.5** km/h
